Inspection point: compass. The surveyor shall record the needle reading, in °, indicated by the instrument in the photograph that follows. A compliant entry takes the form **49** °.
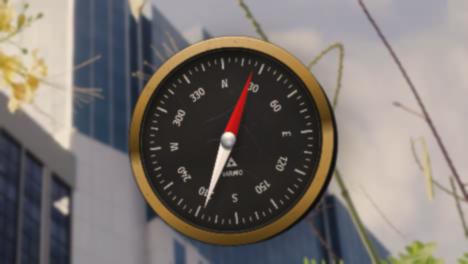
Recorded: **25** °
